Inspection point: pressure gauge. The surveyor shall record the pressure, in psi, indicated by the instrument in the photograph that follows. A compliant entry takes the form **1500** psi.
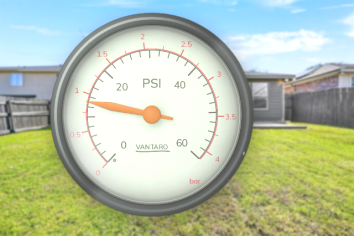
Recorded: **13** psi
